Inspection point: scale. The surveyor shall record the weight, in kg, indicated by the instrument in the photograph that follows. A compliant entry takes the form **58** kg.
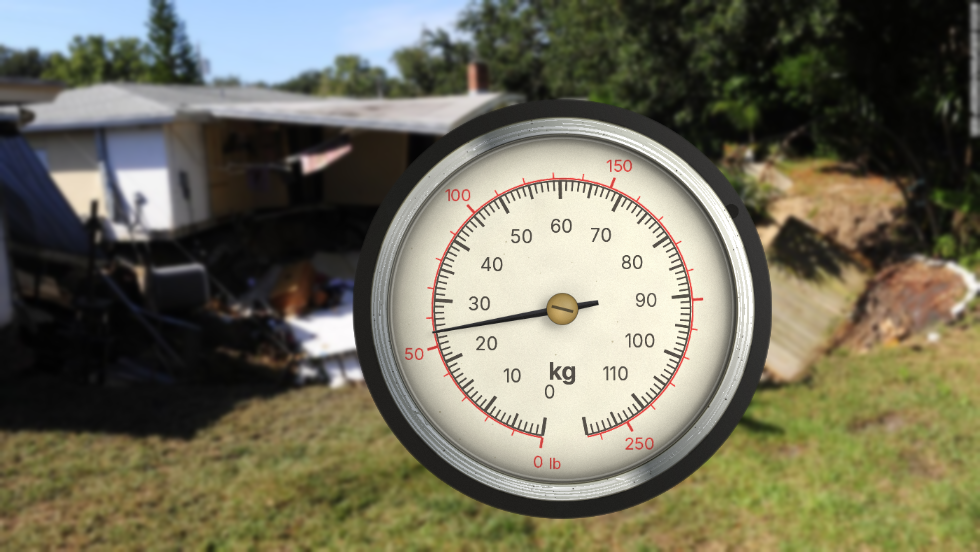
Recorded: **25** kg
